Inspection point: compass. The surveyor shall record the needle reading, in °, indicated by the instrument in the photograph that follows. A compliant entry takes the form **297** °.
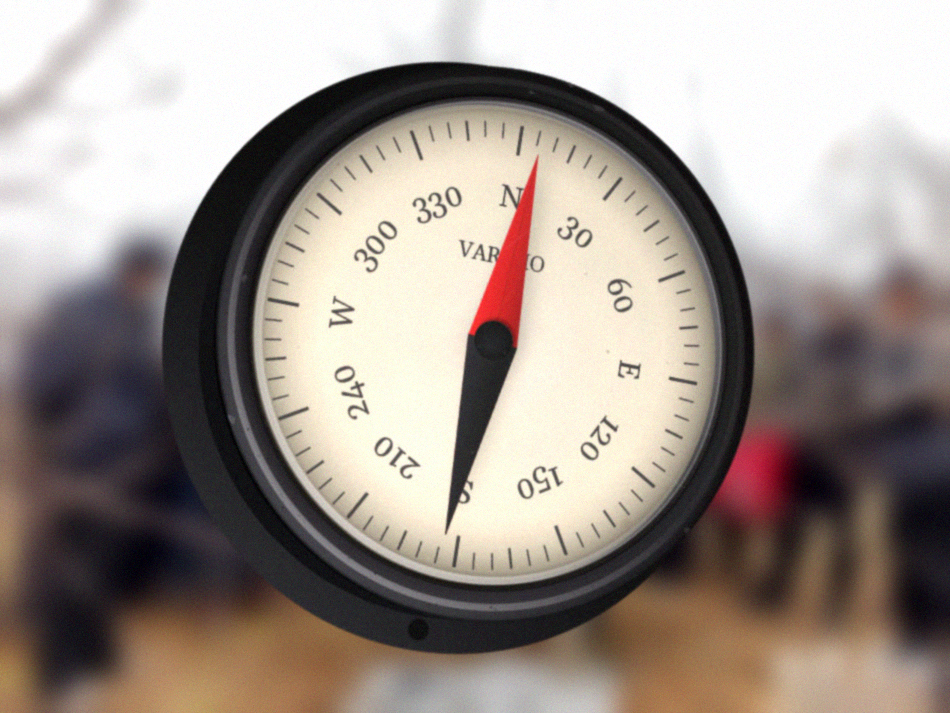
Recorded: **5** °
